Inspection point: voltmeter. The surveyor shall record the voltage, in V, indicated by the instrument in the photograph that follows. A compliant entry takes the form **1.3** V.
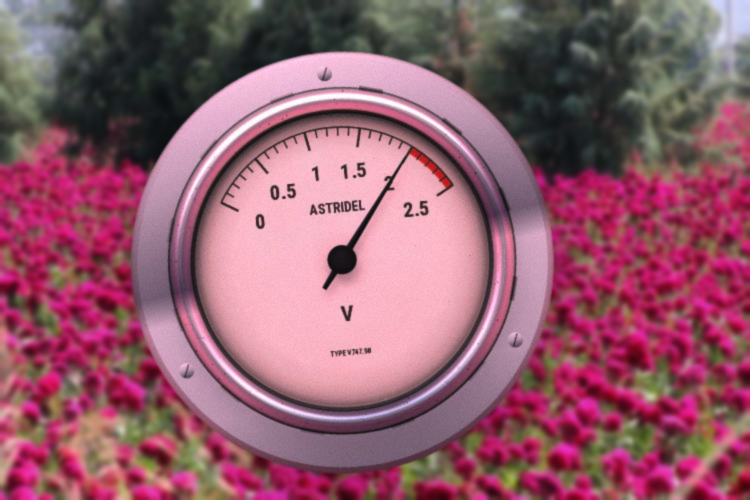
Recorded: **2** V
